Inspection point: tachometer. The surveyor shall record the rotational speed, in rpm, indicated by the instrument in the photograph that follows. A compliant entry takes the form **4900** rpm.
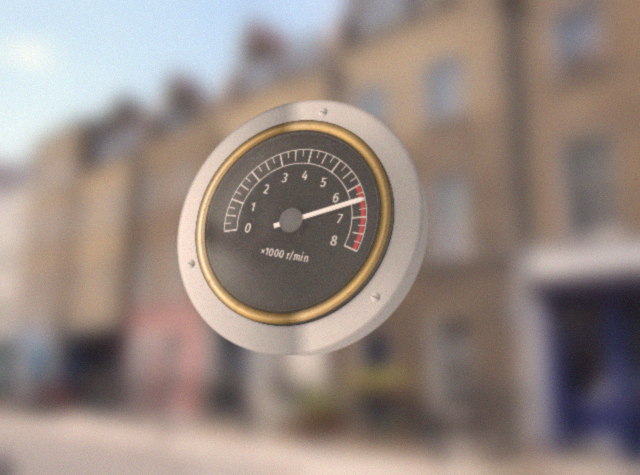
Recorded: **6500** rpm
